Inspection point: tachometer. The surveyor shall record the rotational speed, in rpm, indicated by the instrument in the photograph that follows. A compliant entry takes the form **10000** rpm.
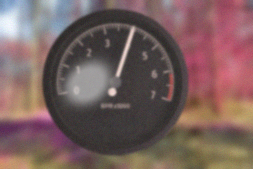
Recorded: **4000** rpm
